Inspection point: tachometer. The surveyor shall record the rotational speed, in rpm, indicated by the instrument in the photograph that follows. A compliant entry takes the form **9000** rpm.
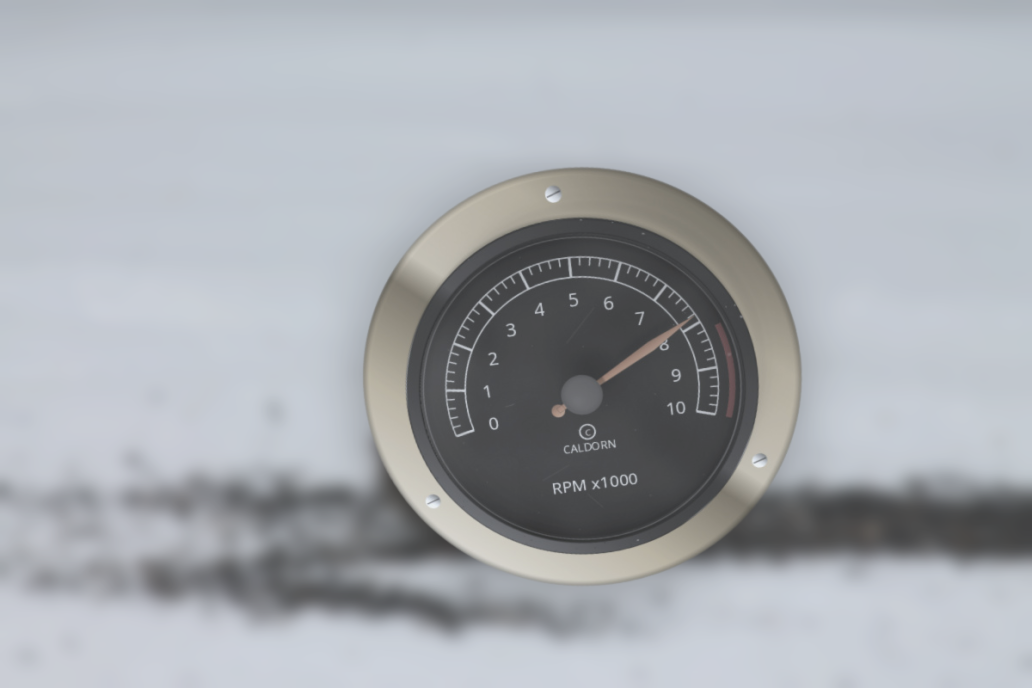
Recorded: **7800** rpm
